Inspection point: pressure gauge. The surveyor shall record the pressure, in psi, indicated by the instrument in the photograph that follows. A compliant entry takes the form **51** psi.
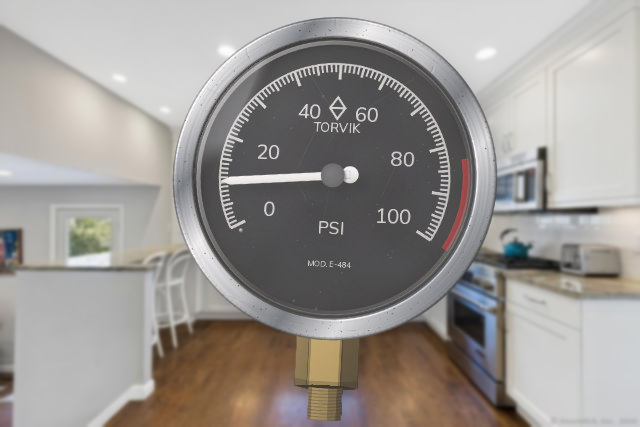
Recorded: **10** psi
